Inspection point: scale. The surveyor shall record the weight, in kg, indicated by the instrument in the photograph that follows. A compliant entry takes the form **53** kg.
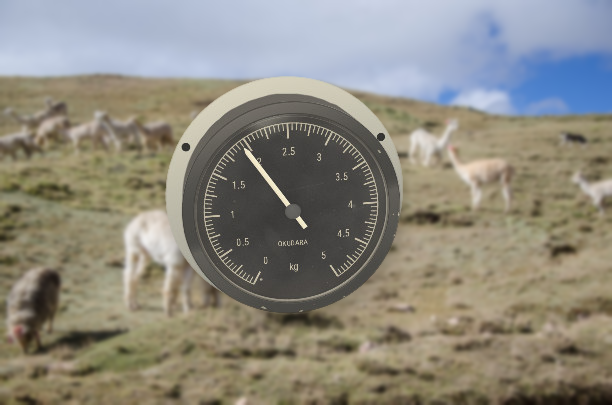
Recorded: **1.95** kg
